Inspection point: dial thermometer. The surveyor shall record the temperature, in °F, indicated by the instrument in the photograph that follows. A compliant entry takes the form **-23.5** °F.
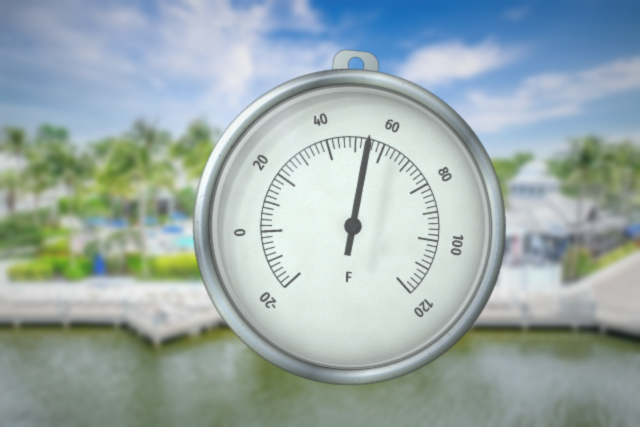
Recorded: **54** °F
